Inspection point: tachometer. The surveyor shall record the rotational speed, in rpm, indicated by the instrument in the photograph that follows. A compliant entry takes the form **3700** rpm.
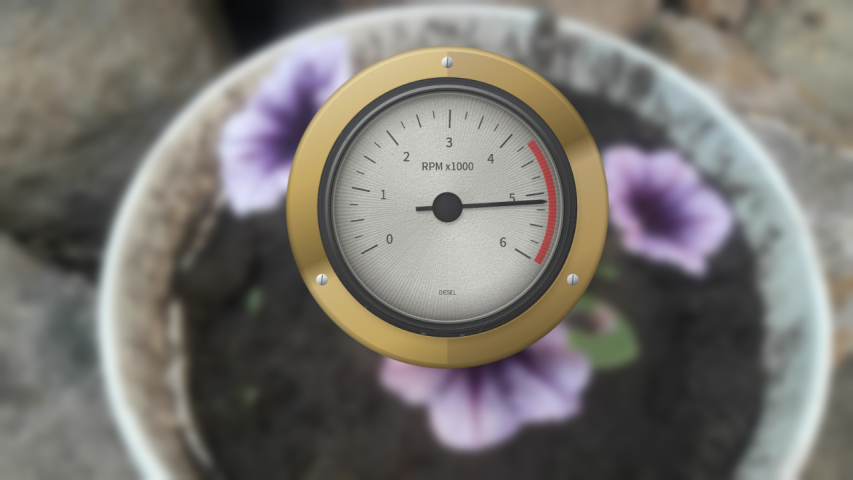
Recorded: **5125** rpm
